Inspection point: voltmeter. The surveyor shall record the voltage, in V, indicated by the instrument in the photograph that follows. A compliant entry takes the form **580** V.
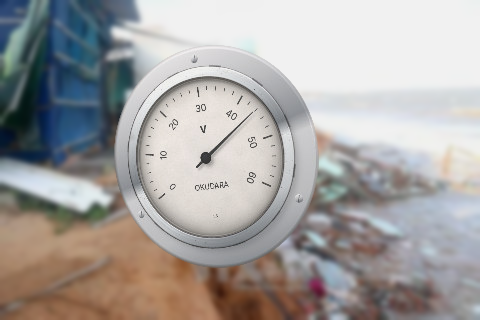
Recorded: **44** V
